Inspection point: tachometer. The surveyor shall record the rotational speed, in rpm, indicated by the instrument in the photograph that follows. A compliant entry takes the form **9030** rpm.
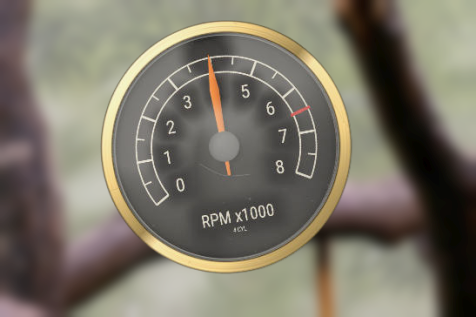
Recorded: **4000** rpm
